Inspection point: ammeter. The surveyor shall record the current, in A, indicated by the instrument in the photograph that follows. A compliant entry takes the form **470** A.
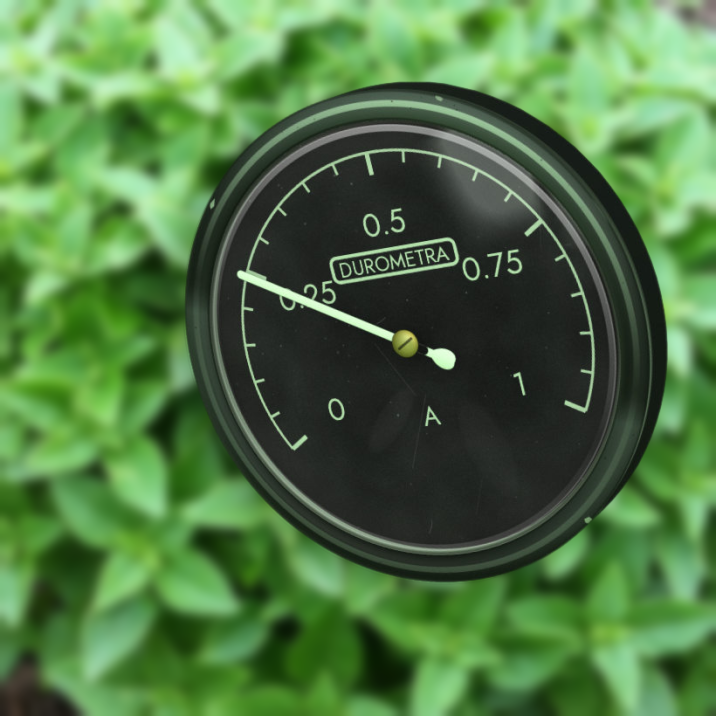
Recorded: **0.25** A
